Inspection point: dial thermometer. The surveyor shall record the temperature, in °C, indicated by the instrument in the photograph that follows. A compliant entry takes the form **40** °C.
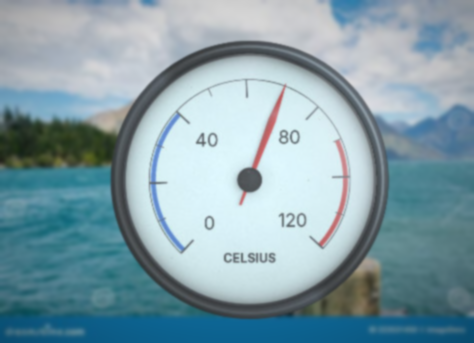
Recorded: **70** °C
